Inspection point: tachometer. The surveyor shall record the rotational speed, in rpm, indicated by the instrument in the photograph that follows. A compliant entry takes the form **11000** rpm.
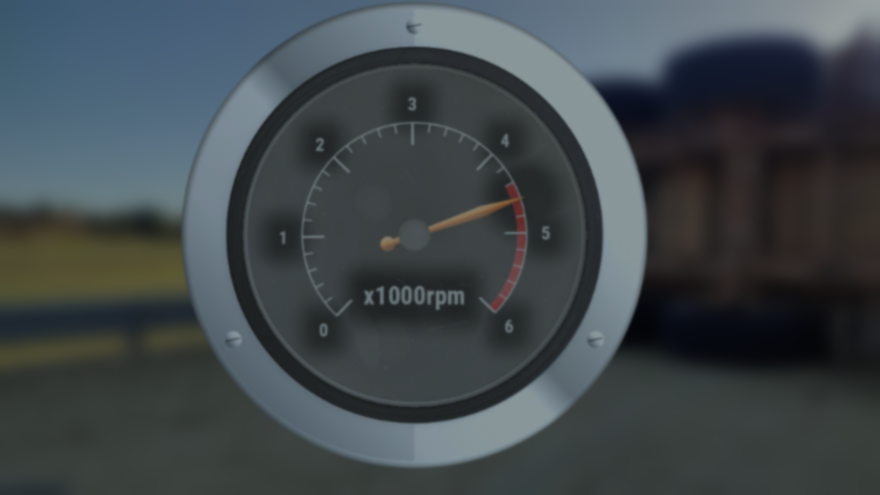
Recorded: **4600** rpm
